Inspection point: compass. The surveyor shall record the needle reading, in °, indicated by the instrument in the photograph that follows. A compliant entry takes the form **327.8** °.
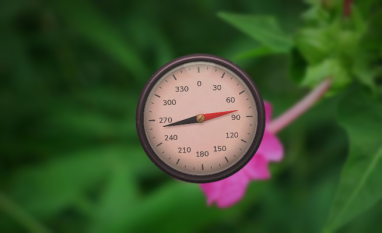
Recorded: **80** °
